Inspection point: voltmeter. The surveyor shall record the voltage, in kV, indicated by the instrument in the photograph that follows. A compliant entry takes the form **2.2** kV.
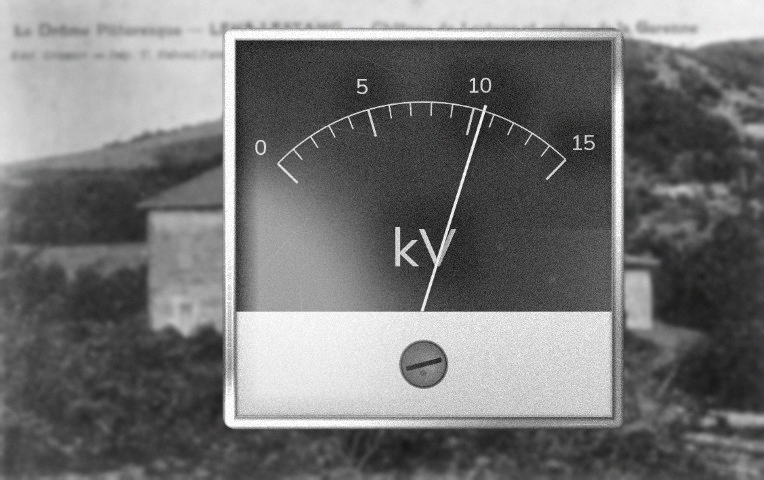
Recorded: **10.5** kV
